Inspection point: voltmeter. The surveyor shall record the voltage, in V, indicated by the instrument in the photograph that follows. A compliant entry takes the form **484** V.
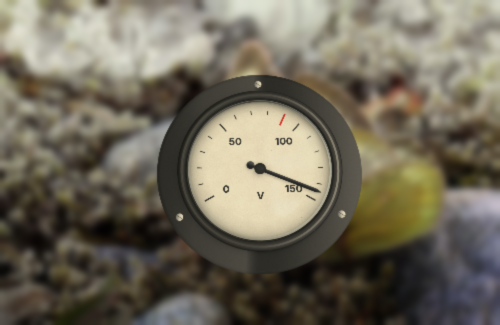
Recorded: **145** V
